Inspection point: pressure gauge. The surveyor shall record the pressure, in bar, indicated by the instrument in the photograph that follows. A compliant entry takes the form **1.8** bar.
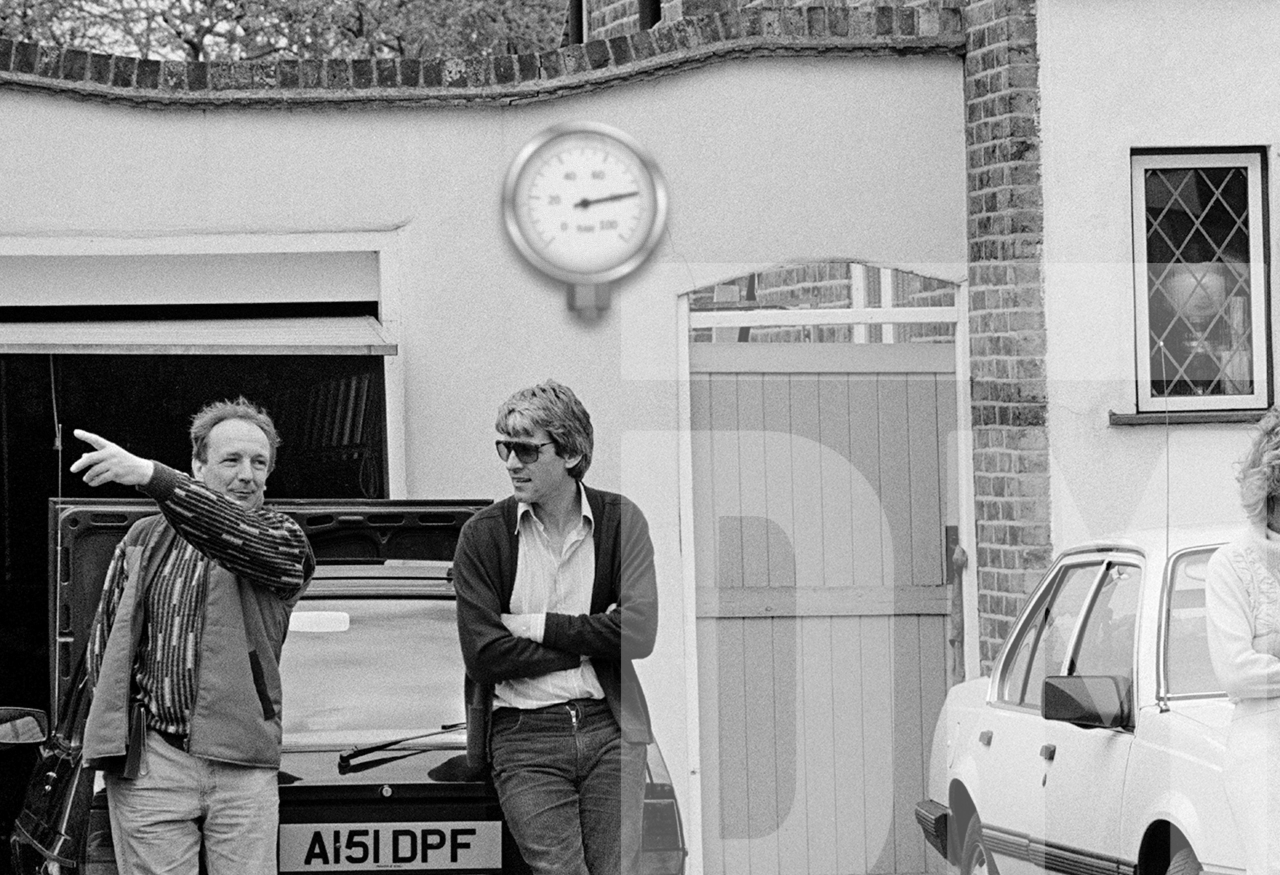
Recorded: **80** bar
